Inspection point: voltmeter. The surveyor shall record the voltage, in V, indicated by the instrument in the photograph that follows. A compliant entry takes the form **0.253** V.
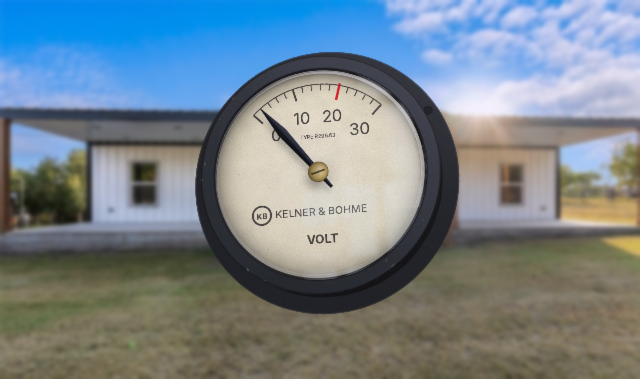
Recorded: **2** V
